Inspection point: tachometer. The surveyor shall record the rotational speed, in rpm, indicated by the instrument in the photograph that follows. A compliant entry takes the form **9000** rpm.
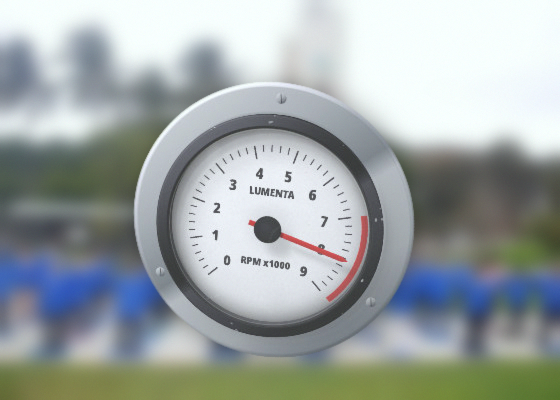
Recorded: **8000** rpm
